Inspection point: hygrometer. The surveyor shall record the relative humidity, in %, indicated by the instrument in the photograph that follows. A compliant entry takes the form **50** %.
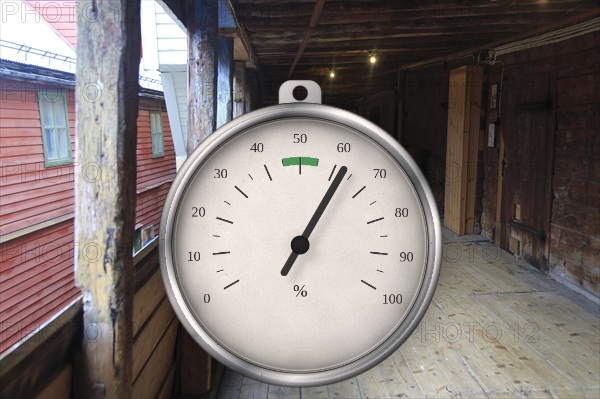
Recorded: **62.5** %
